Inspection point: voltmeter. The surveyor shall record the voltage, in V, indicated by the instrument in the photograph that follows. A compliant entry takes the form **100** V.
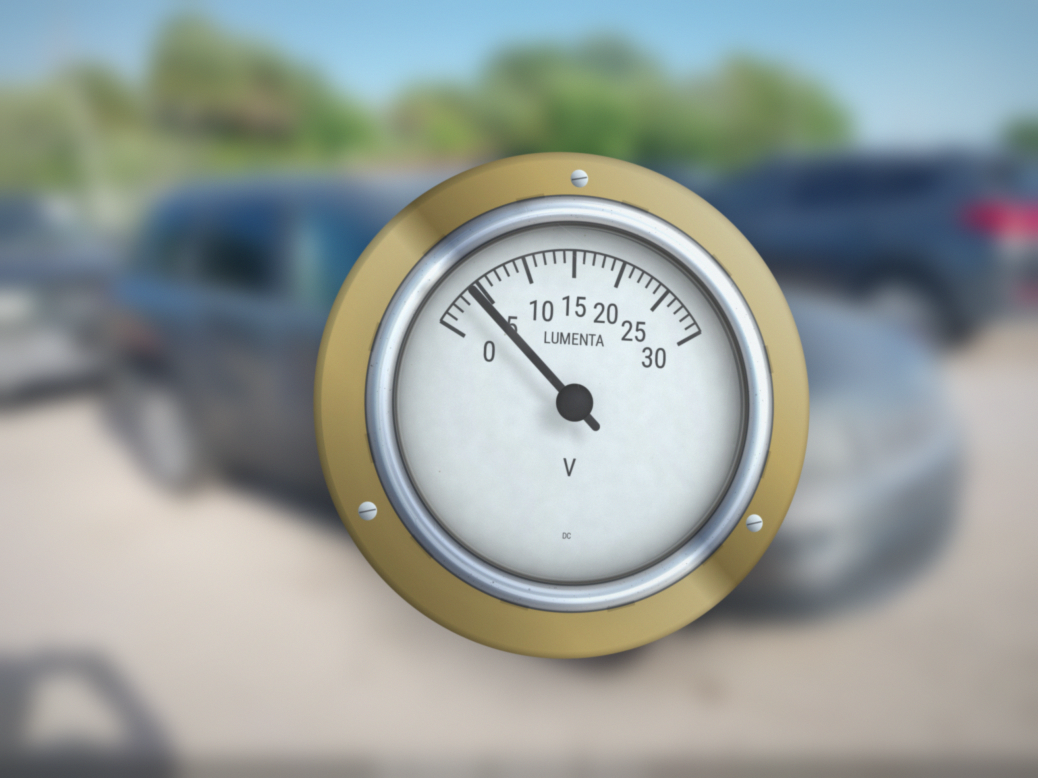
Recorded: **4** V
